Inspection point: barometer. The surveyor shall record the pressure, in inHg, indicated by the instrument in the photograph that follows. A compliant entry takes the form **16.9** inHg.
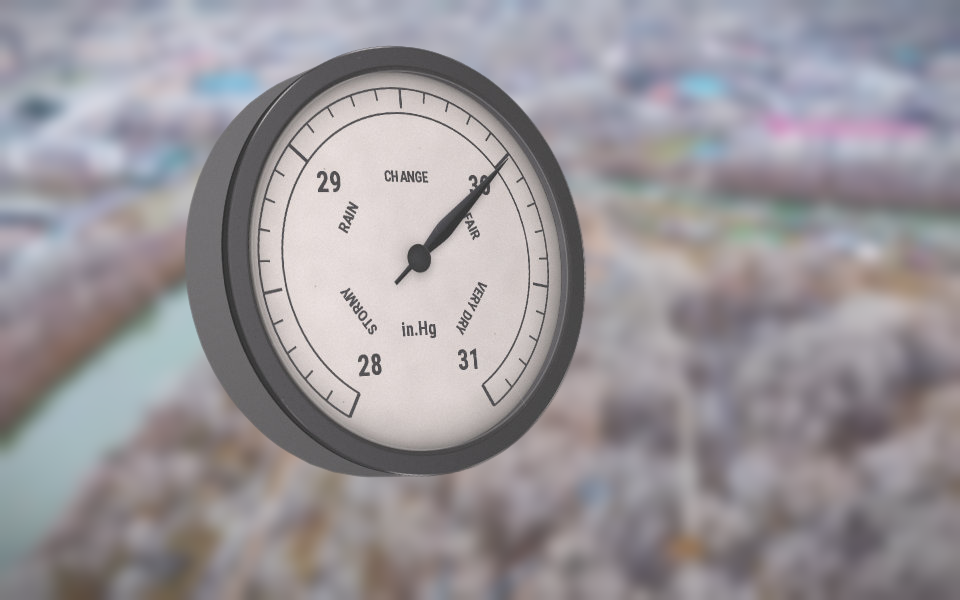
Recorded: **30** inHg
